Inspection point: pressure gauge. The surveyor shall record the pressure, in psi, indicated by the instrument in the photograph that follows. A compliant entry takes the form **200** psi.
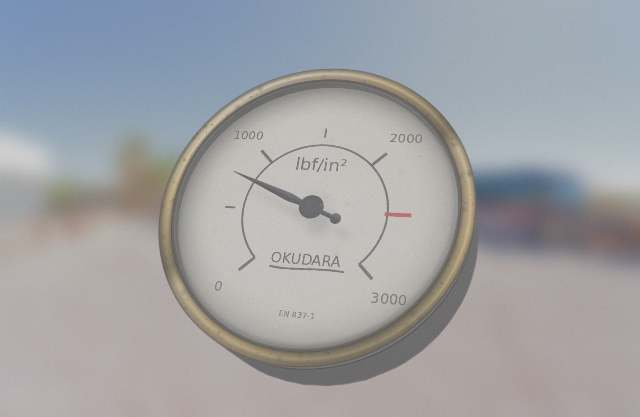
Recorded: **750** psi
